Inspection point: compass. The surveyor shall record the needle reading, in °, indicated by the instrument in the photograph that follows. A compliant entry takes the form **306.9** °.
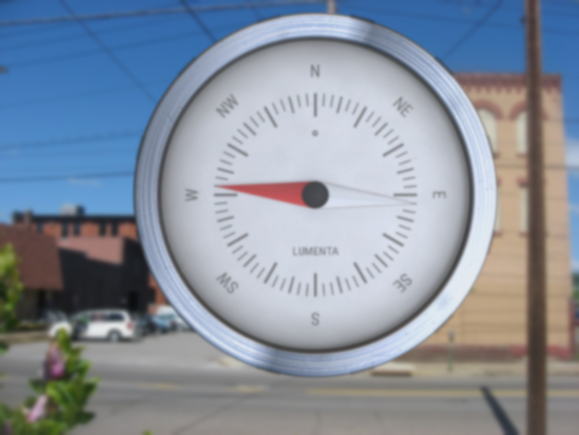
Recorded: **275** °
